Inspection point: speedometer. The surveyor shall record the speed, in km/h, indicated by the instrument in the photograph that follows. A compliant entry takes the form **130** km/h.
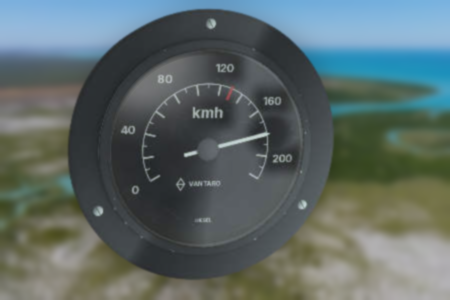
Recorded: **180** km/h
